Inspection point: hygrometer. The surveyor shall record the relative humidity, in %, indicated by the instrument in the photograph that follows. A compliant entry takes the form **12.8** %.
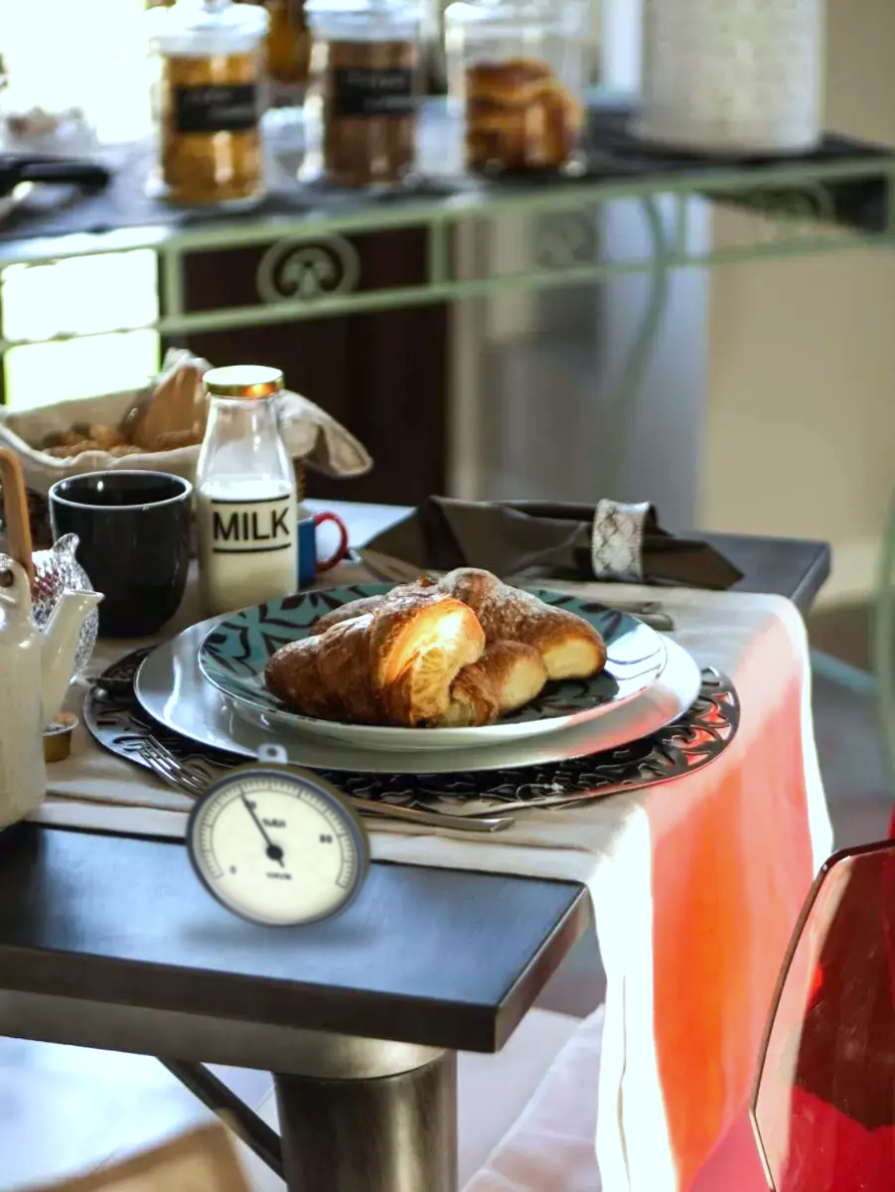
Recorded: **40** %
